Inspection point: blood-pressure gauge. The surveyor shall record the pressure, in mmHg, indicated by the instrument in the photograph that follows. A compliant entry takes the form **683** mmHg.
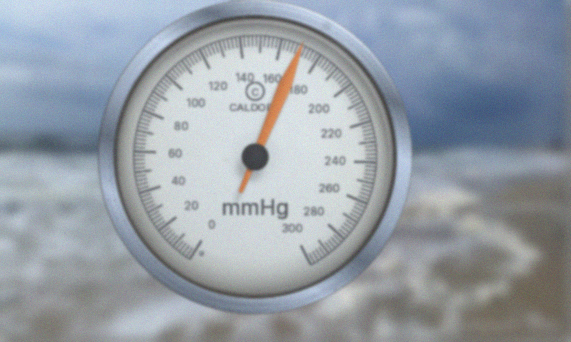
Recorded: **170** mmHg
